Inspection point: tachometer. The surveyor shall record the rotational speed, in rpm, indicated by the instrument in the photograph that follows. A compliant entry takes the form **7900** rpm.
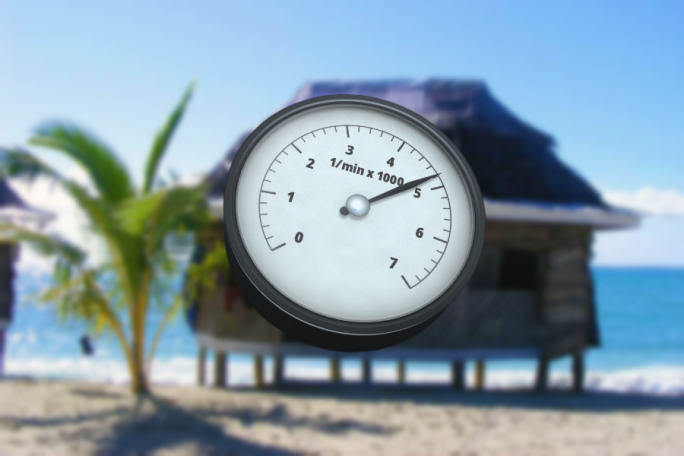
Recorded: **4800** rpm
